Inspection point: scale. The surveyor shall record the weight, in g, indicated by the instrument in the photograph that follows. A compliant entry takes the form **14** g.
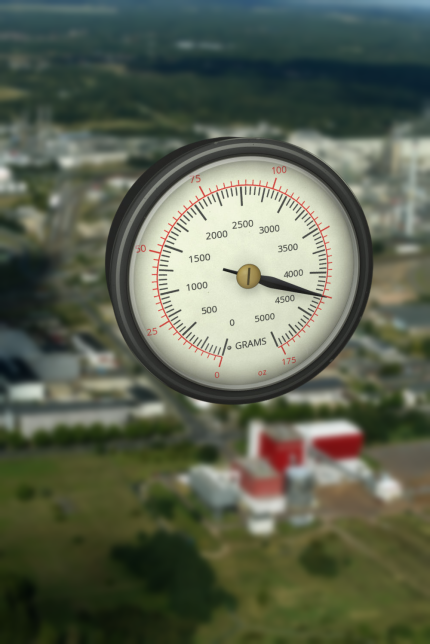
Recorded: **4250** g
